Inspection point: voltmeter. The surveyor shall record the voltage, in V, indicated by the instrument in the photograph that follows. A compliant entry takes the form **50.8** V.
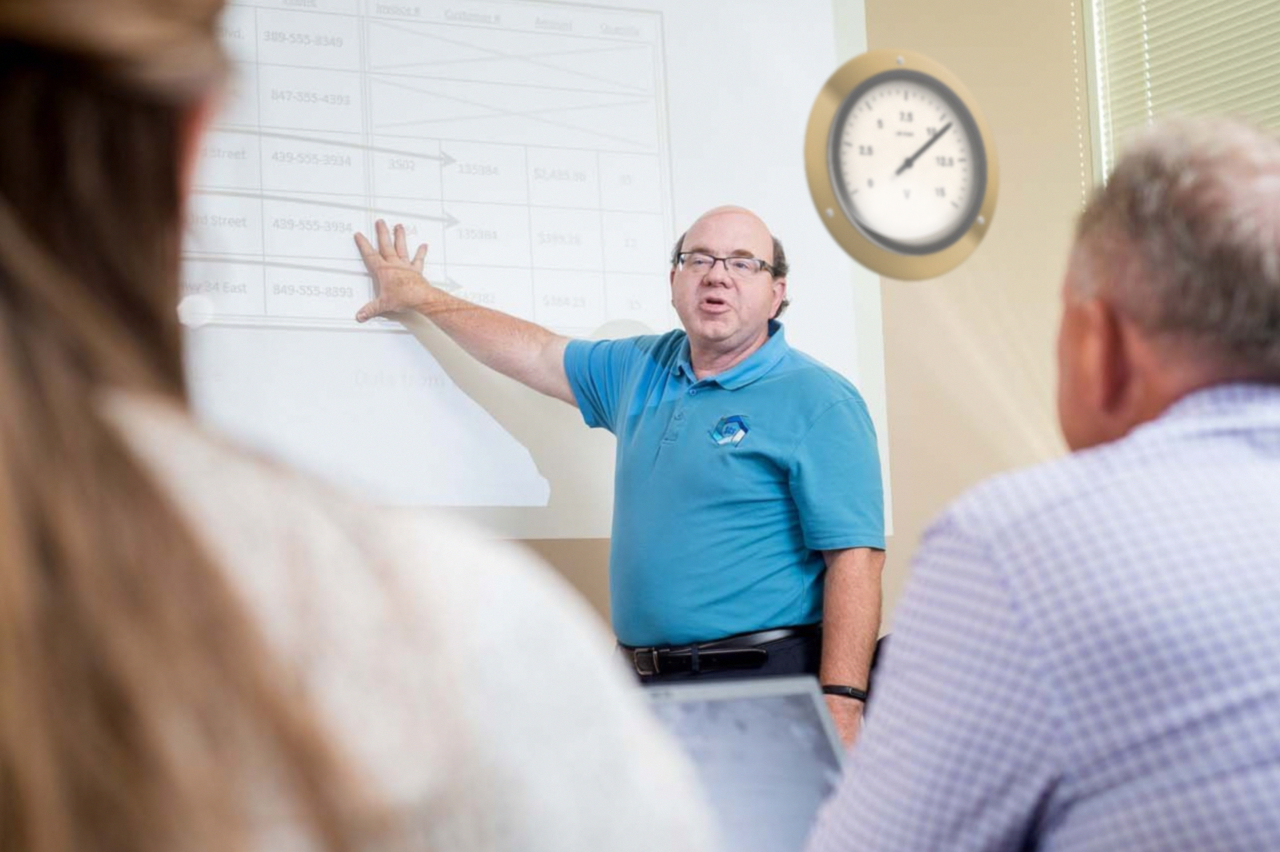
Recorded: **10.5** V
